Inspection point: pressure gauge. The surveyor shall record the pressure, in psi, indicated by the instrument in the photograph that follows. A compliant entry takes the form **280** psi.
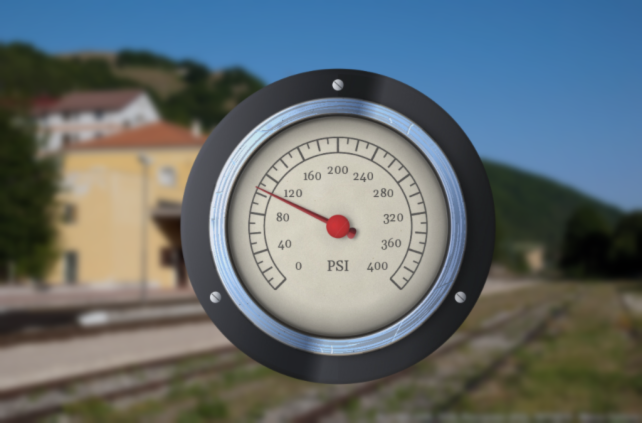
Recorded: **105** psi
